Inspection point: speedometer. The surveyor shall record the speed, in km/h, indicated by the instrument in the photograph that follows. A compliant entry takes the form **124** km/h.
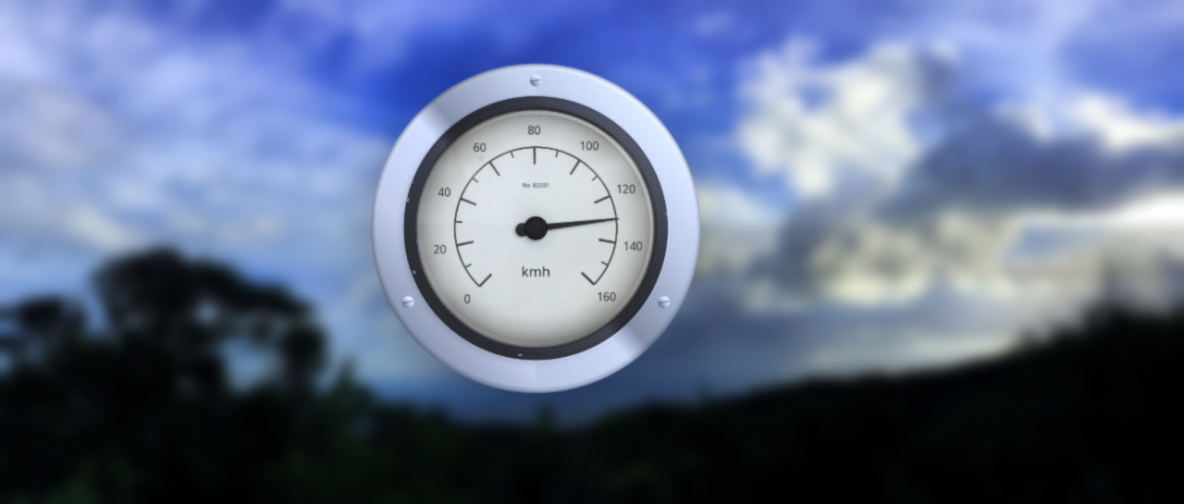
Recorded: **130** km/h
